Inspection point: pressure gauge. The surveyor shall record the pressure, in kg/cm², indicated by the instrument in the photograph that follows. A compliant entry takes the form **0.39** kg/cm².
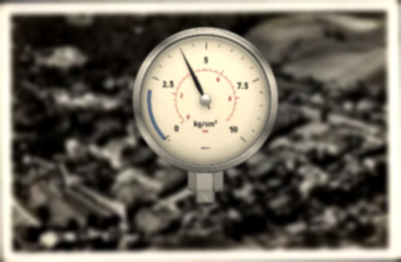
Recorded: **4** kg/cm²
